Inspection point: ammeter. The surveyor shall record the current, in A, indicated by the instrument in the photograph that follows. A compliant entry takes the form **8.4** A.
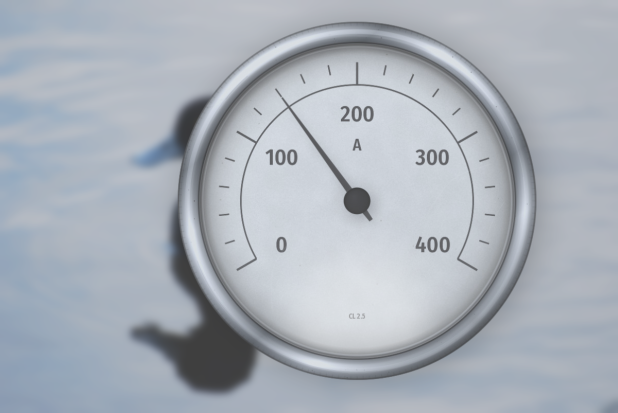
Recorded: **140** A
